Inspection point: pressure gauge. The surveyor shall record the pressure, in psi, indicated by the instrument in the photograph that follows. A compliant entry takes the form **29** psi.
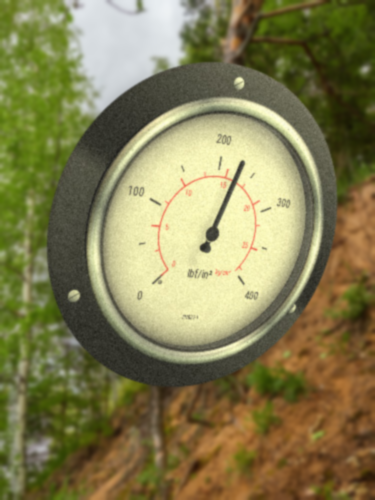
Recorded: **225** psi
